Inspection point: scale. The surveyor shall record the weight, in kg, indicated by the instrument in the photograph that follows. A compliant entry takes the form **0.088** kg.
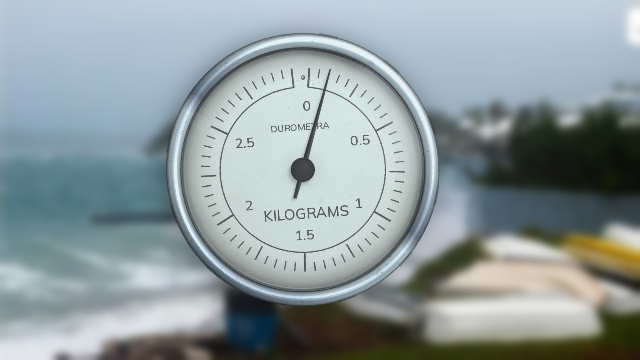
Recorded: **0.1** kg
